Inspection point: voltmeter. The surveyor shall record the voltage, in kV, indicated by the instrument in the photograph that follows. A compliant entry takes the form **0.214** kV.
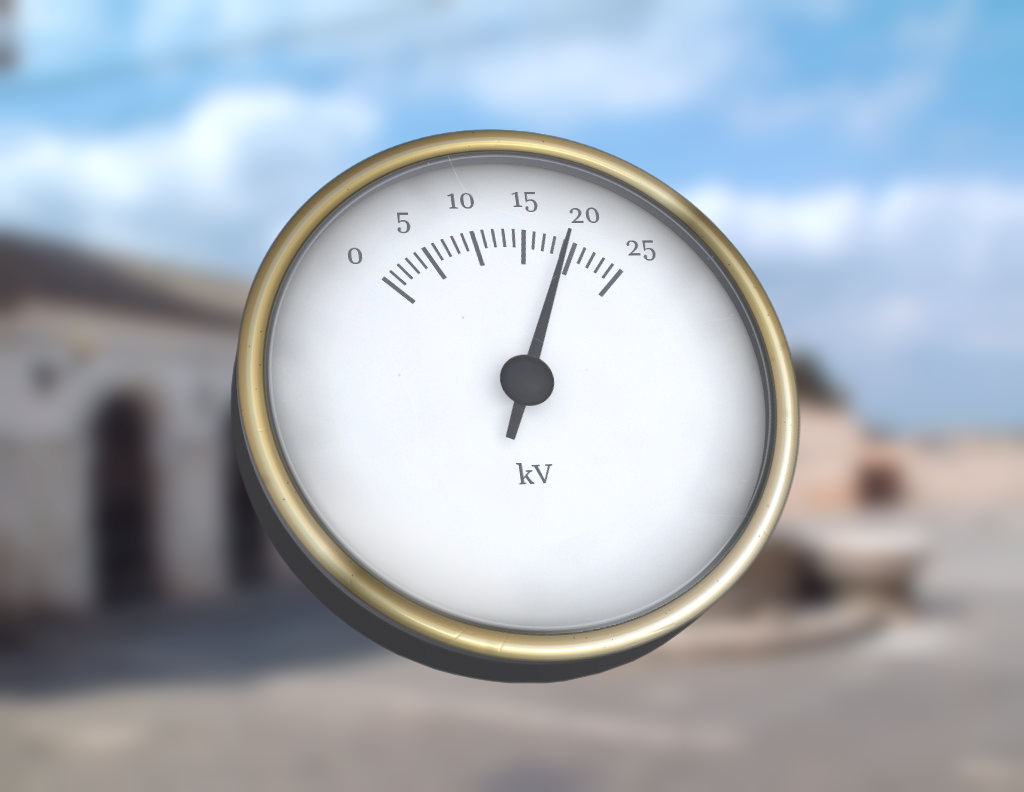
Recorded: **19** kV
